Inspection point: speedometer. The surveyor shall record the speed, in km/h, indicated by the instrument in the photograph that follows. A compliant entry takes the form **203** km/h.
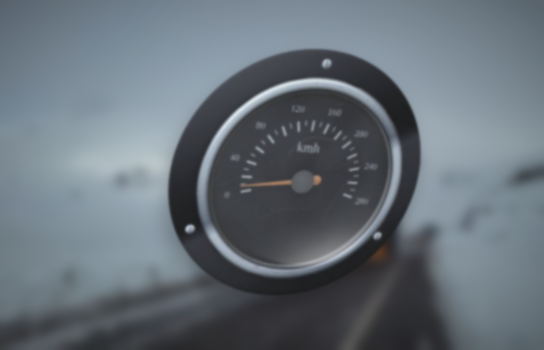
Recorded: **10** km/h
